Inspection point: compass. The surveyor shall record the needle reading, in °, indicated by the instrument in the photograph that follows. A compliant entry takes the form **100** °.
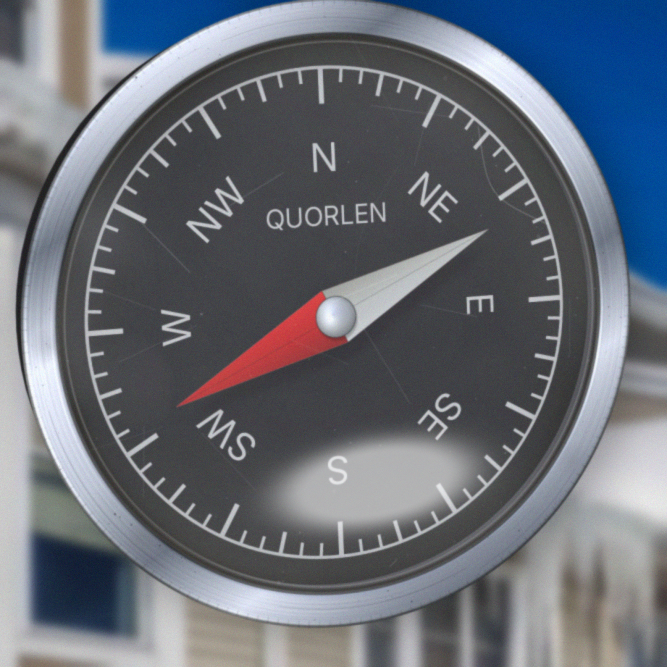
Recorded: **245** °
